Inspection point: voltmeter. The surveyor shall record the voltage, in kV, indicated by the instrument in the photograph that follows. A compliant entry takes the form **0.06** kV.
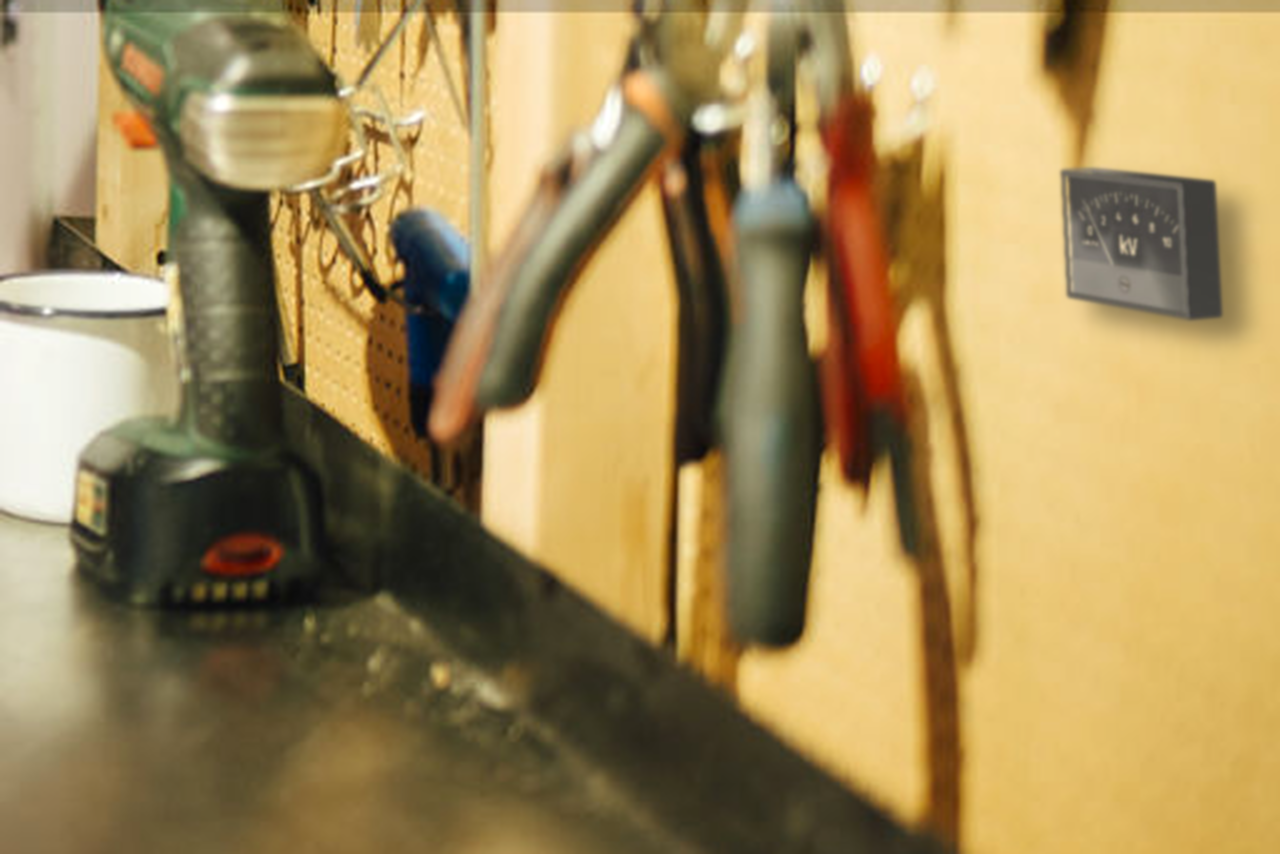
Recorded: **1** kV
